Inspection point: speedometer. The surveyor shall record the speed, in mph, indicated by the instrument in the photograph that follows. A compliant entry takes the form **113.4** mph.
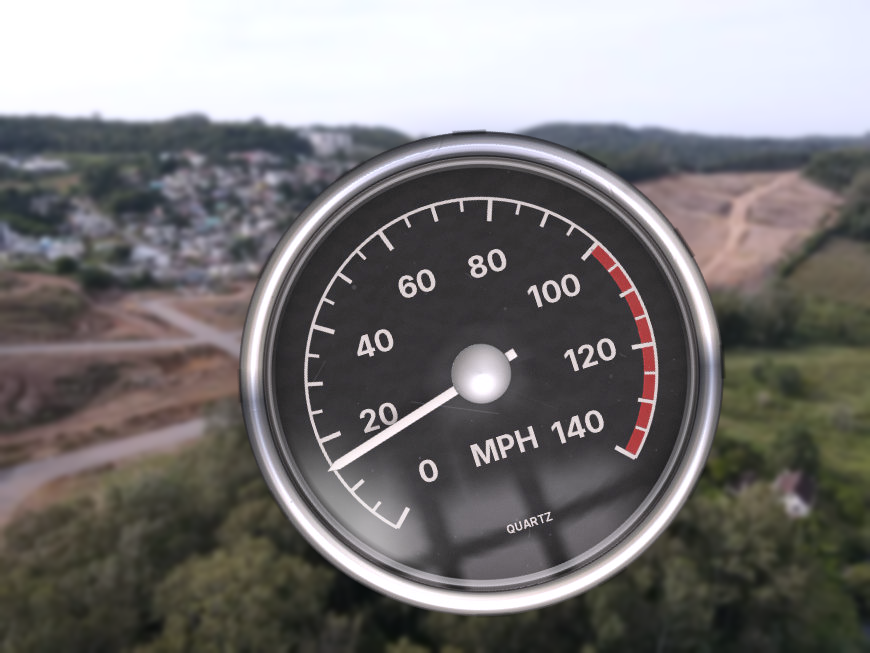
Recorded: **15** mph
